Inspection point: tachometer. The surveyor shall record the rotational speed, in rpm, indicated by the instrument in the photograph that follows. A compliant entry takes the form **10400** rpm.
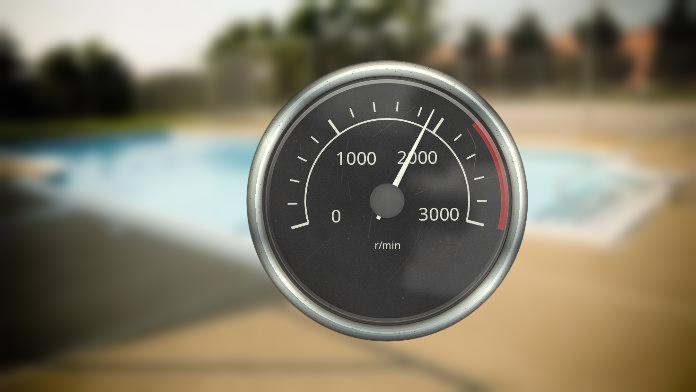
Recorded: **1900** rpm
